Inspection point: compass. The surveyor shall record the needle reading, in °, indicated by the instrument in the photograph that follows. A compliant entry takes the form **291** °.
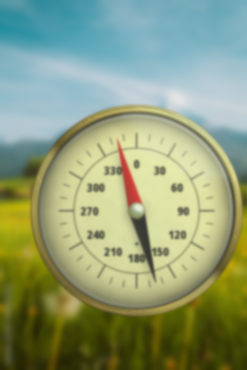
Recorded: **345** °
